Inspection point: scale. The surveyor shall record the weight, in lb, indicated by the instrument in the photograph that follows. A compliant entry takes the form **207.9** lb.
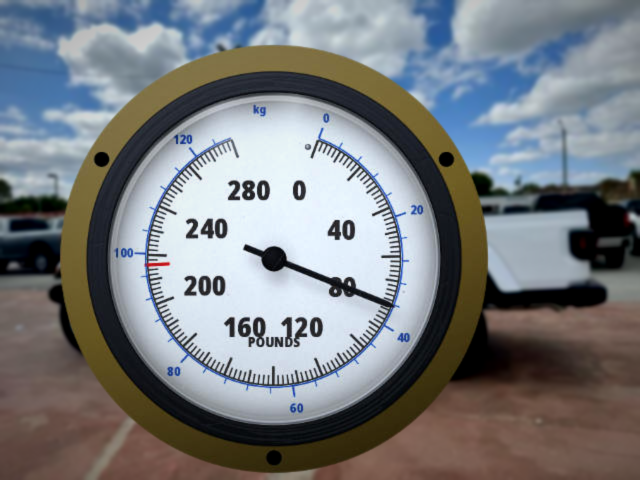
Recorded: **80** lb
